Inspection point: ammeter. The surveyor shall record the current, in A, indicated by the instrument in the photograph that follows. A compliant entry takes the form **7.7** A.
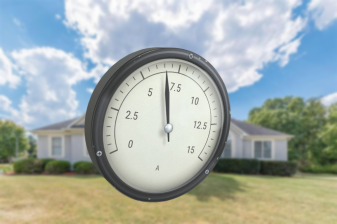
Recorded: **6.5** A
